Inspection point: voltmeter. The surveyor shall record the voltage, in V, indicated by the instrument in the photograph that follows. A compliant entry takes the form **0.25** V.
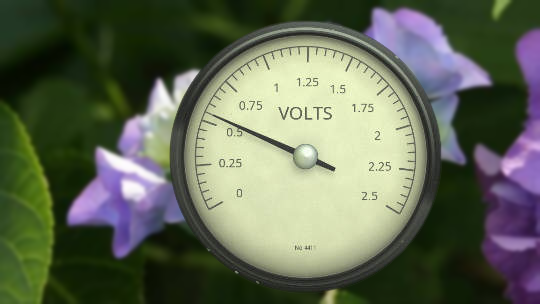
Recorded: **0.55** V
